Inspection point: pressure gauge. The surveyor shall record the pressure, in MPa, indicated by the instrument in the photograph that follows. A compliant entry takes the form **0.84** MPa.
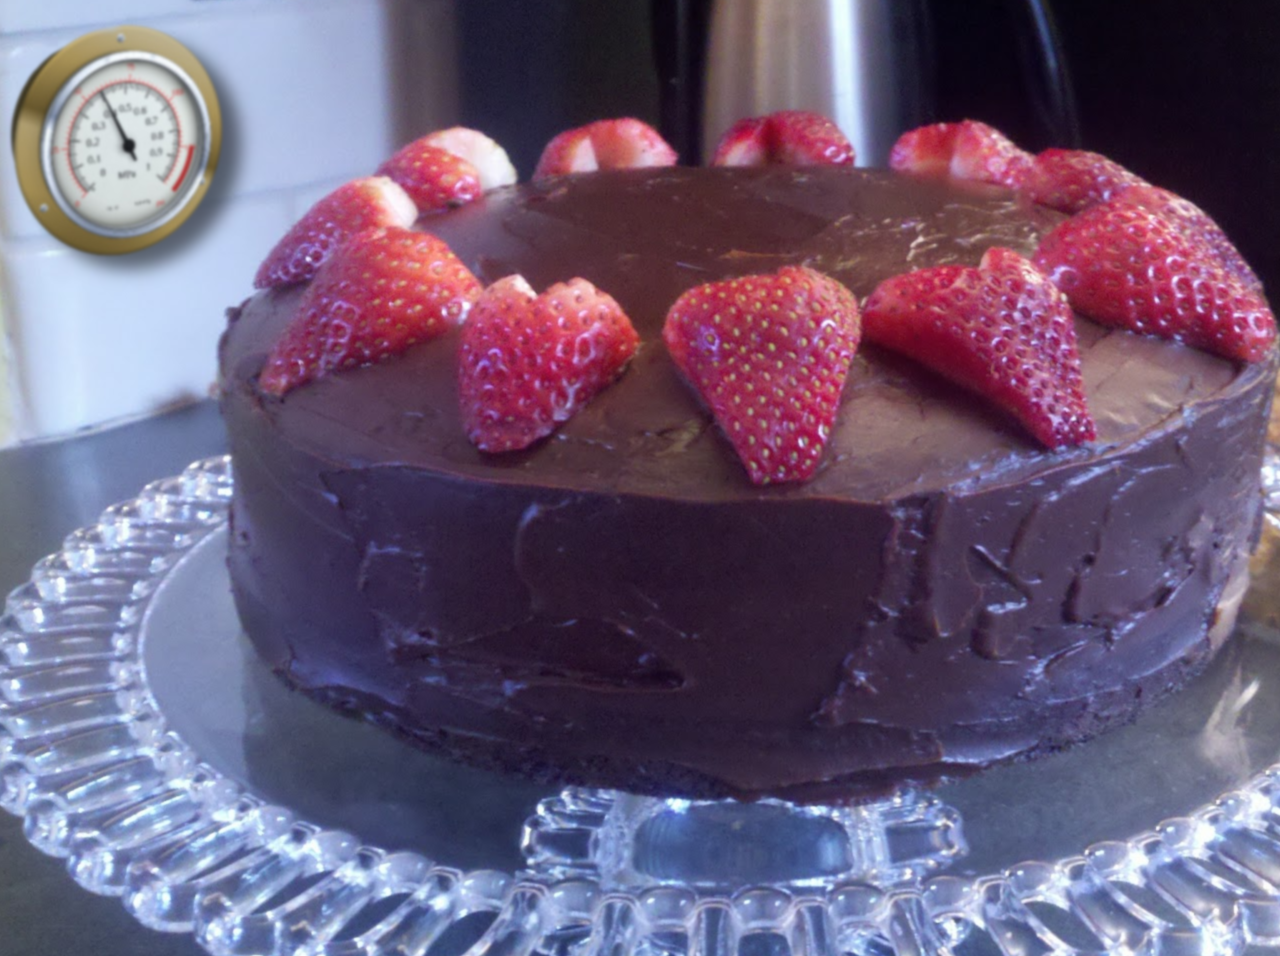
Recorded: **0.4** MPa
